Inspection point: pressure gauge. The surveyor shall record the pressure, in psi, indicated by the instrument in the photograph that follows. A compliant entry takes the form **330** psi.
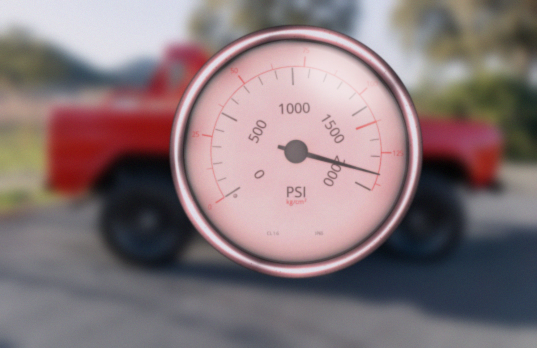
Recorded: **1900** psi
